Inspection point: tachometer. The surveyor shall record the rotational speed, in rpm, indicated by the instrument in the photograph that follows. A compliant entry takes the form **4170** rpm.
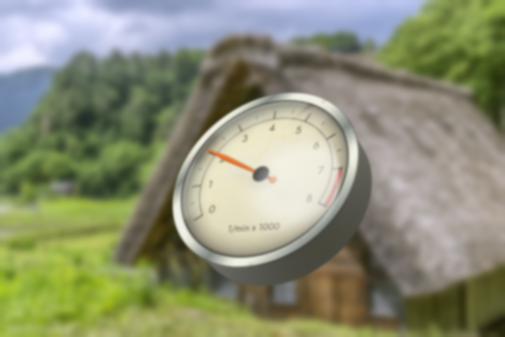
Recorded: **2000** rpm
